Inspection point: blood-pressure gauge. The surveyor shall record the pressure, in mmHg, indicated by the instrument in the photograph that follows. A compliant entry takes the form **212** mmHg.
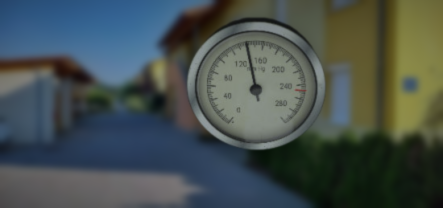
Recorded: **140** mmHg
